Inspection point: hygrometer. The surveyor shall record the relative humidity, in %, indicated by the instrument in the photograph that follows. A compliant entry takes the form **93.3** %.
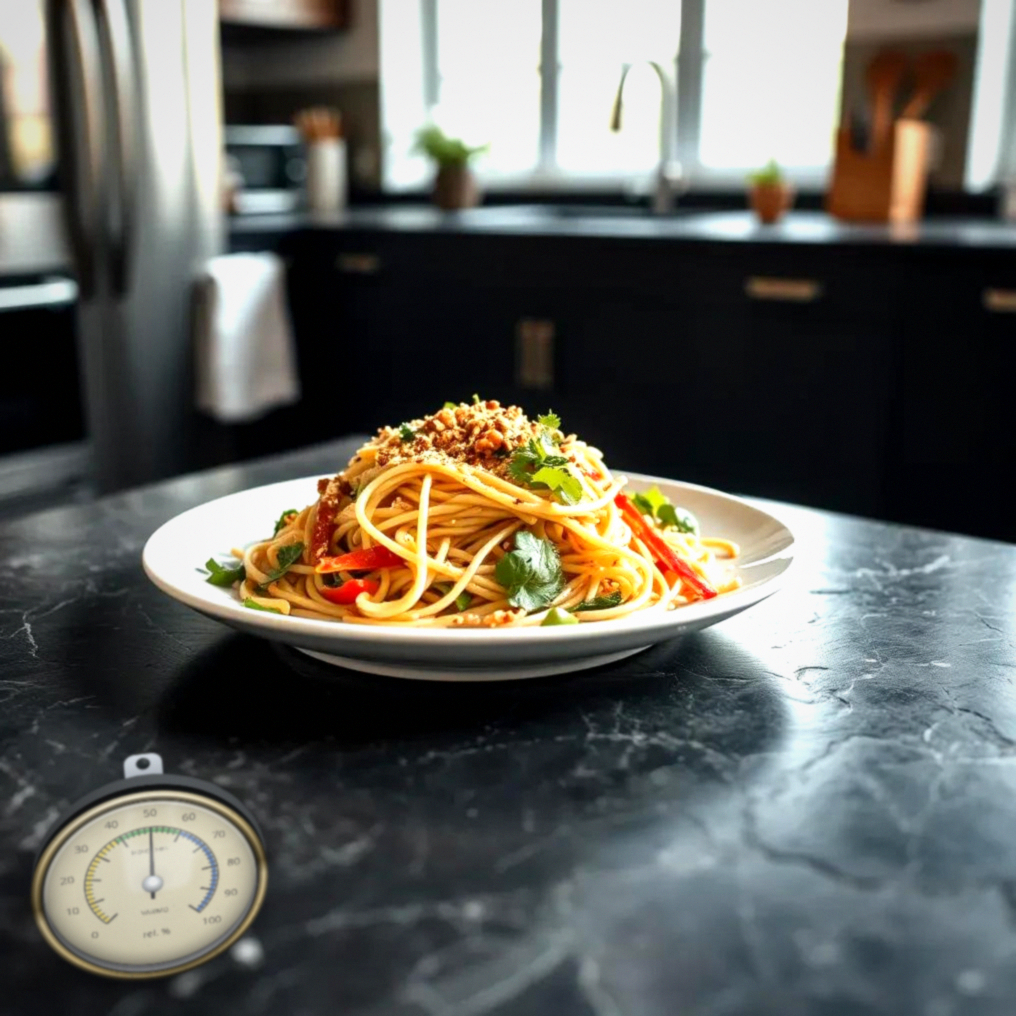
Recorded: **50** %
